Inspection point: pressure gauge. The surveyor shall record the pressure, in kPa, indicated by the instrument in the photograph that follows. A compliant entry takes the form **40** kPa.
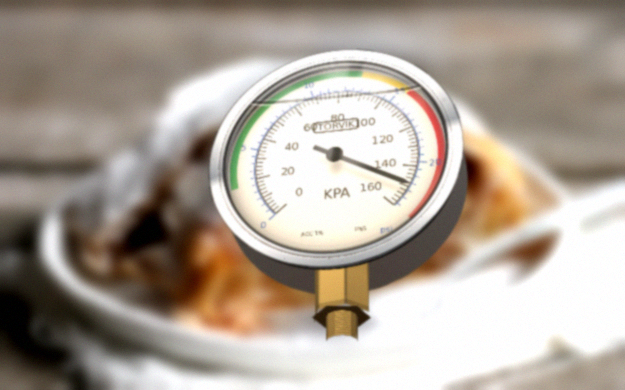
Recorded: **150** kPa
